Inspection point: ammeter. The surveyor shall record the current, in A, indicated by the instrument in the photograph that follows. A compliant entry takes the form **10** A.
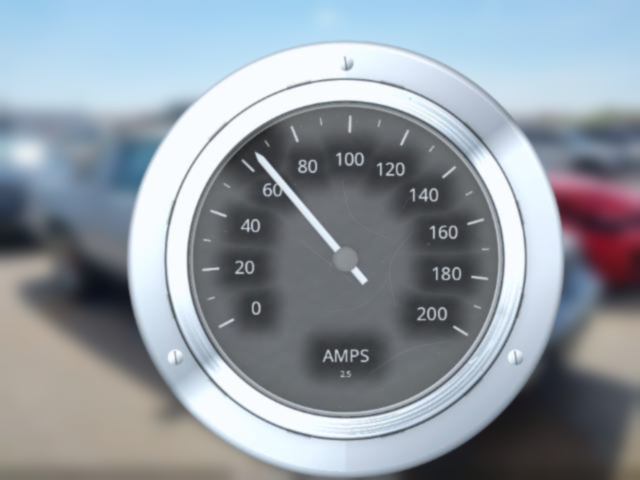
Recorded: **65** A
